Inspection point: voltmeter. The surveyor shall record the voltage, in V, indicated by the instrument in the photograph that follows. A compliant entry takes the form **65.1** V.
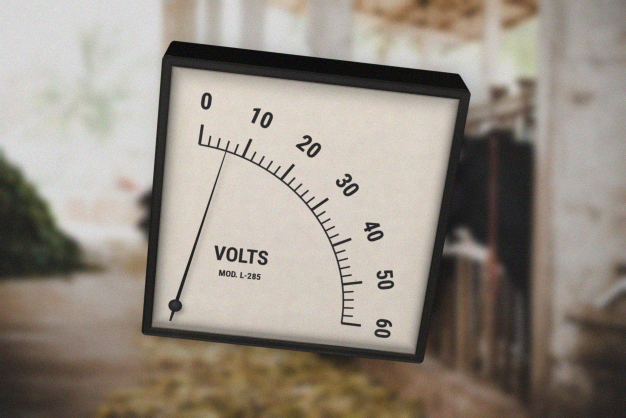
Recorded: **6** V
